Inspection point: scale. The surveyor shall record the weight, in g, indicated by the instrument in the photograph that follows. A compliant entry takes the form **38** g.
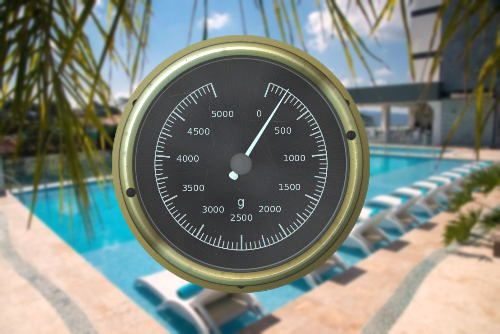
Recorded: **200** g
